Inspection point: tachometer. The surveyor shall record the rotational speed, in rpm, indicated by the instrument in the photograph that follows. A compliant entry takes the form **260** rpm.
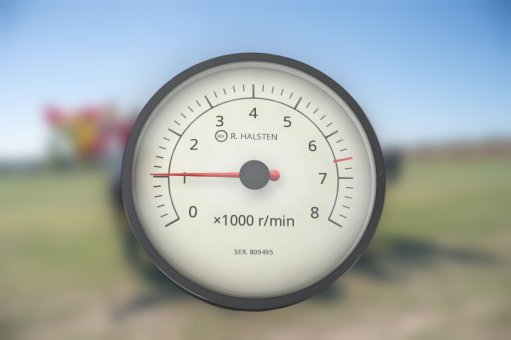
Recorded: **1000** rpm
